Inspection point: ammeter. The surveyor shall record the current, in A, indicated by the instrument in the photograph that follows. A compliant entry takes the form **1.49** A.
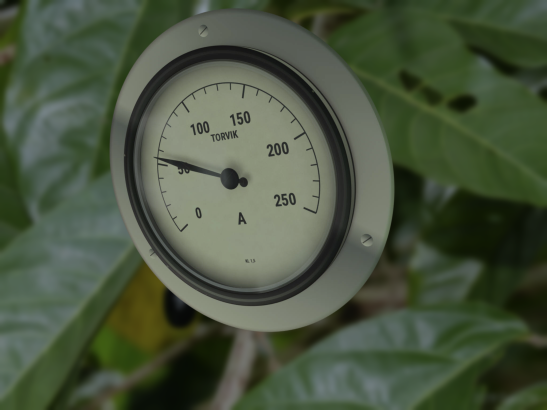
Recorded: **55** A
